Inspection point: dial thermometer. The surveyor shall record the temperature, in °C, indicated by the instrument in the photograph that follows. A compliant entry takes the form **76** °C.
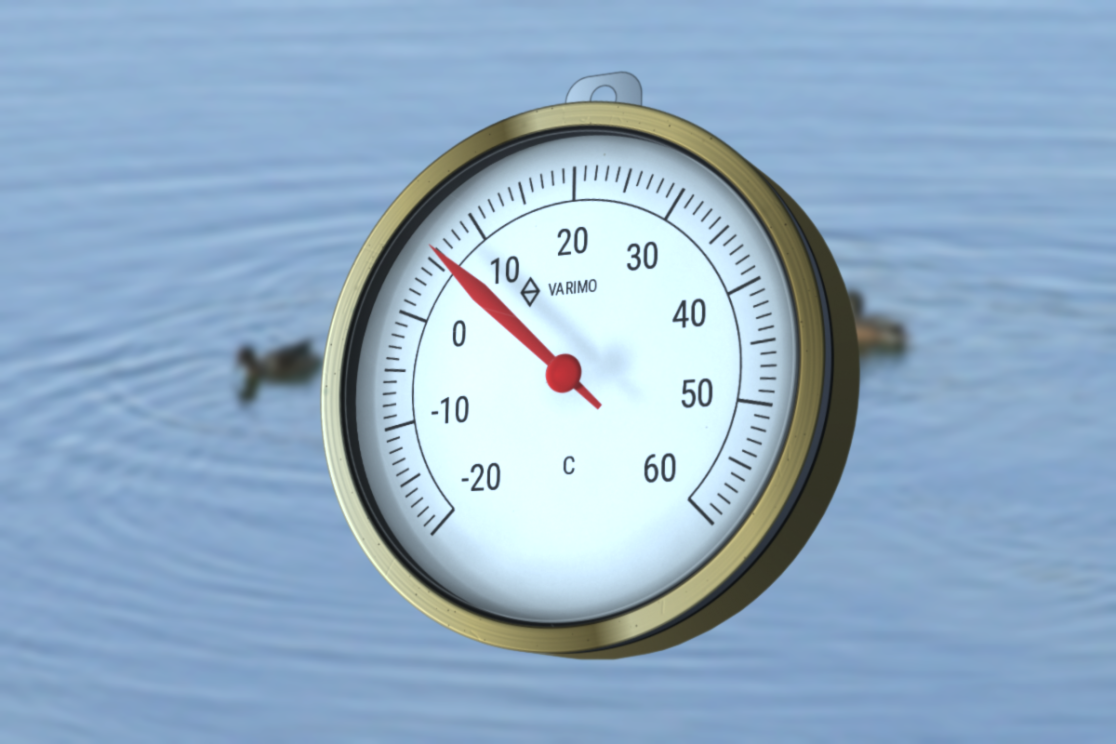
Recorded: **6** °C
